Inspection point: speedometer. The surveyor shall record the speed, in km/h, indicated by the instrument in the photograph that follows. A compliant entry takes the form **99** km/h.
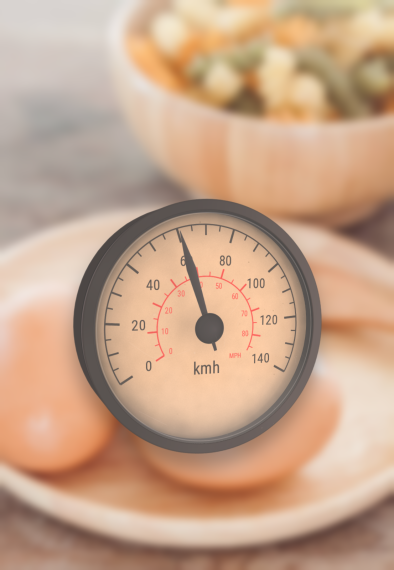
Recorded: **60** km/h
